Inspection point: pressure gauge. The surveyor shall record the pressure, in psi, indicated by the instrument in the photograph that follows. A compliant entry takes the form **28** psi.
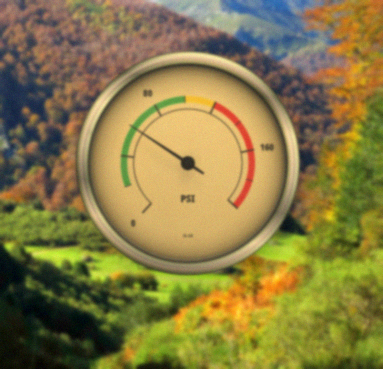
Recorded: **60** psi
